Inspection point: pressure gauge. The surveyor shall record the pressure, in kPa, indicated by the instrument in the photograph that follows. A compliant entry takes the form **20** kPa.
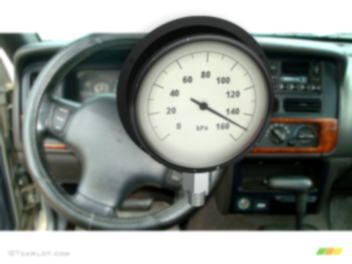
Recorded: **150** kPa
